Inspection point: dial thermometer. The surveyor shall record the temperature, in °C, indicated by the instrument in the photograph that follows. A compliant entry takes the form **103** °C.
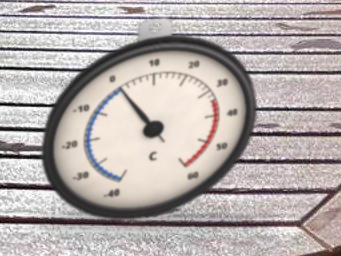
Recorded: **0** °C
